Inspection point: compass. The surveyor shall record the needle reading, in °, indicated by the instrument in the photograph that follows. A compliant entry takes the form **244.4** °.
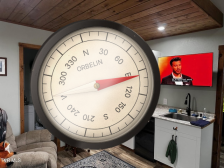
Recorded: **95** °
